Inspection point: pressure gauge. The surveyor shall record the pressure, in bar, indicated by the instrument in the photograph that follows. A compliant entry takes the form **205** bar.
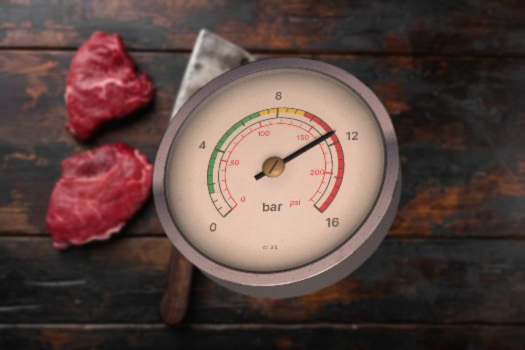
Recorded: **11.5** bar
